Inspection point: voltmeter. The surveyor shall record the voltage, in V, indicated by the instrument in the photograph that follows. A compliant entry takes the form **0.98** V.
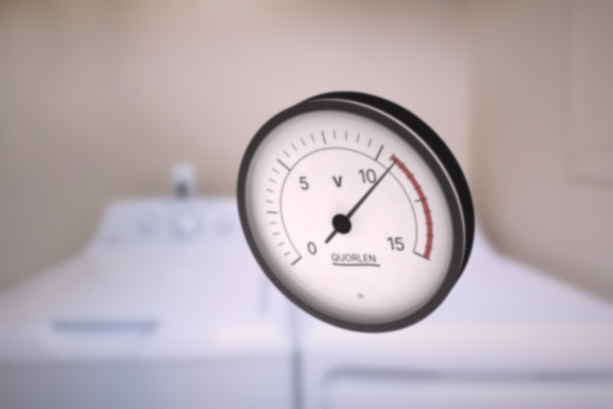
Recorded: **10.75** V
